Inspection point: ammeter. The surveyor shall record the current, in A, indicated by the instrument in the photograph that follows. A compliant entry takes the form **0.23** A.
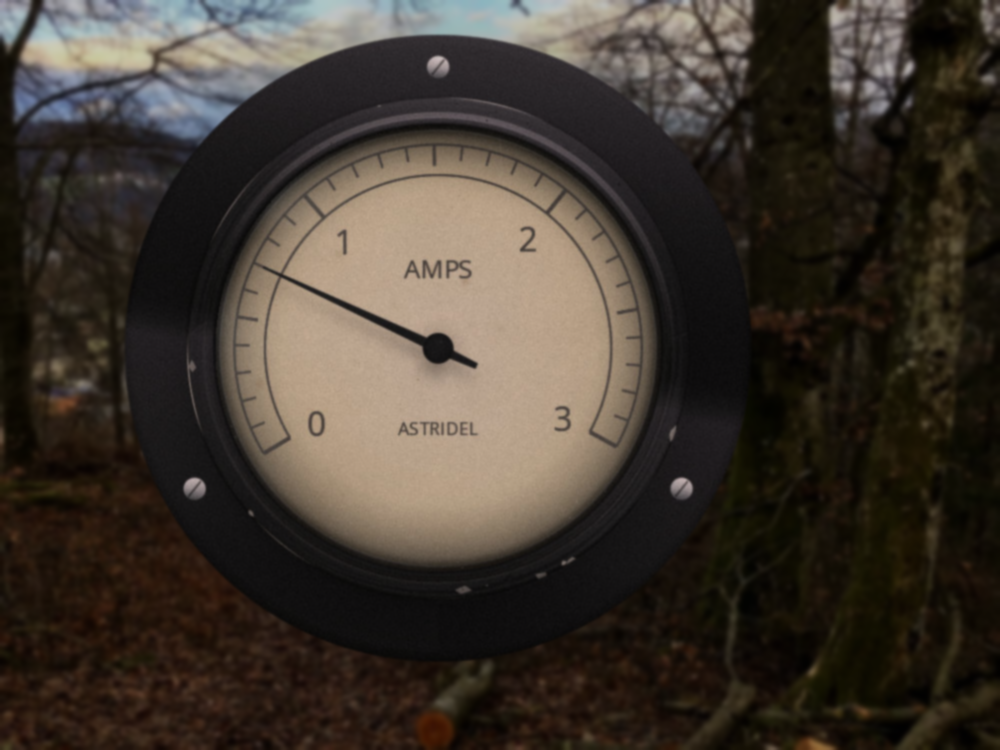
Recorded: **0.7** A
